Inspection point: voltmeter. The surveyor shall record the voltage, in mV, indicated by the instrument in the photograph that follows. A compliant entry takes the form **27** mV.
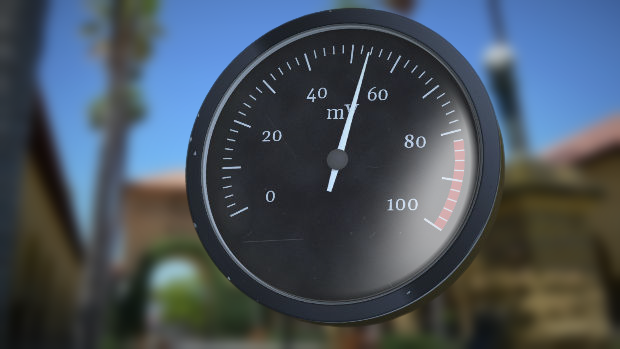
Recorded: **54** mV
